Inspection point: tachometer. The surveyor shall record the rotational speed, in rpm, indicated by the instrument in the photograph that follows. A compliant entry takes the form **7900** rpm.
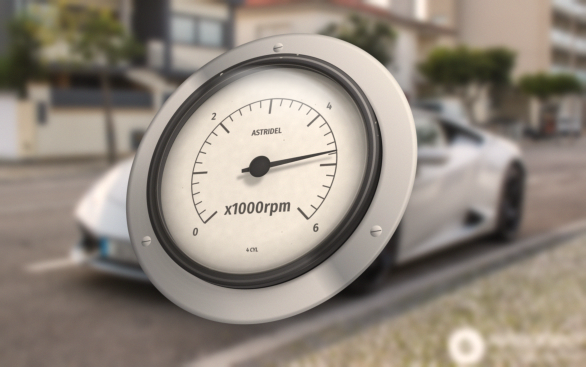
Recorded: **4800** rpm
